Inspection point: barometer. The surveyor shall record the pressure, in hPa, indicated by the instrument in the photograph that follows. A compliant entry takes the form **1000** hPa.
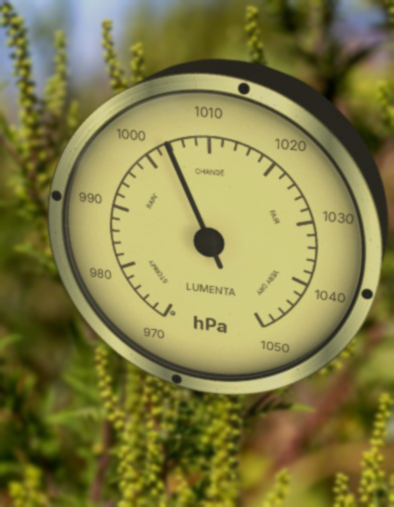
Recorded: **1004** hPa
